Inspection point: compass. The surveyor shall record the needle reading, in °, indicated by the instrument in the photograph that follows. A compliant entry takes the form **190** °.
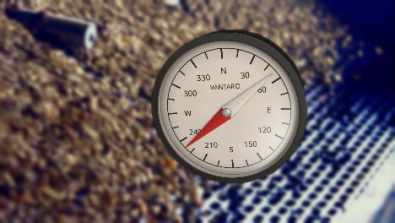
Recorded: **232.5** °
